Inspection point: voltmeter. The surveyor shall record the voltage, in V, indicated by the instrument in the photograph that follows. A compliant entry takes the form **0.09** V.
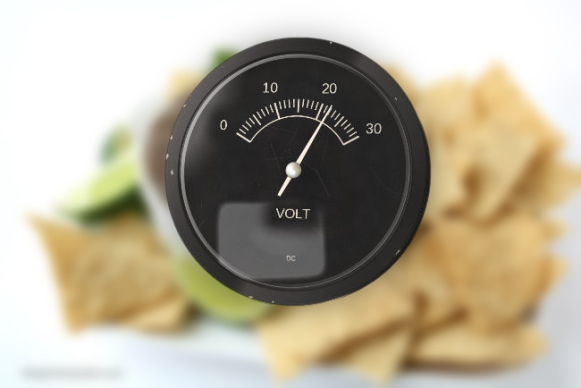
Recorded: **22** V
